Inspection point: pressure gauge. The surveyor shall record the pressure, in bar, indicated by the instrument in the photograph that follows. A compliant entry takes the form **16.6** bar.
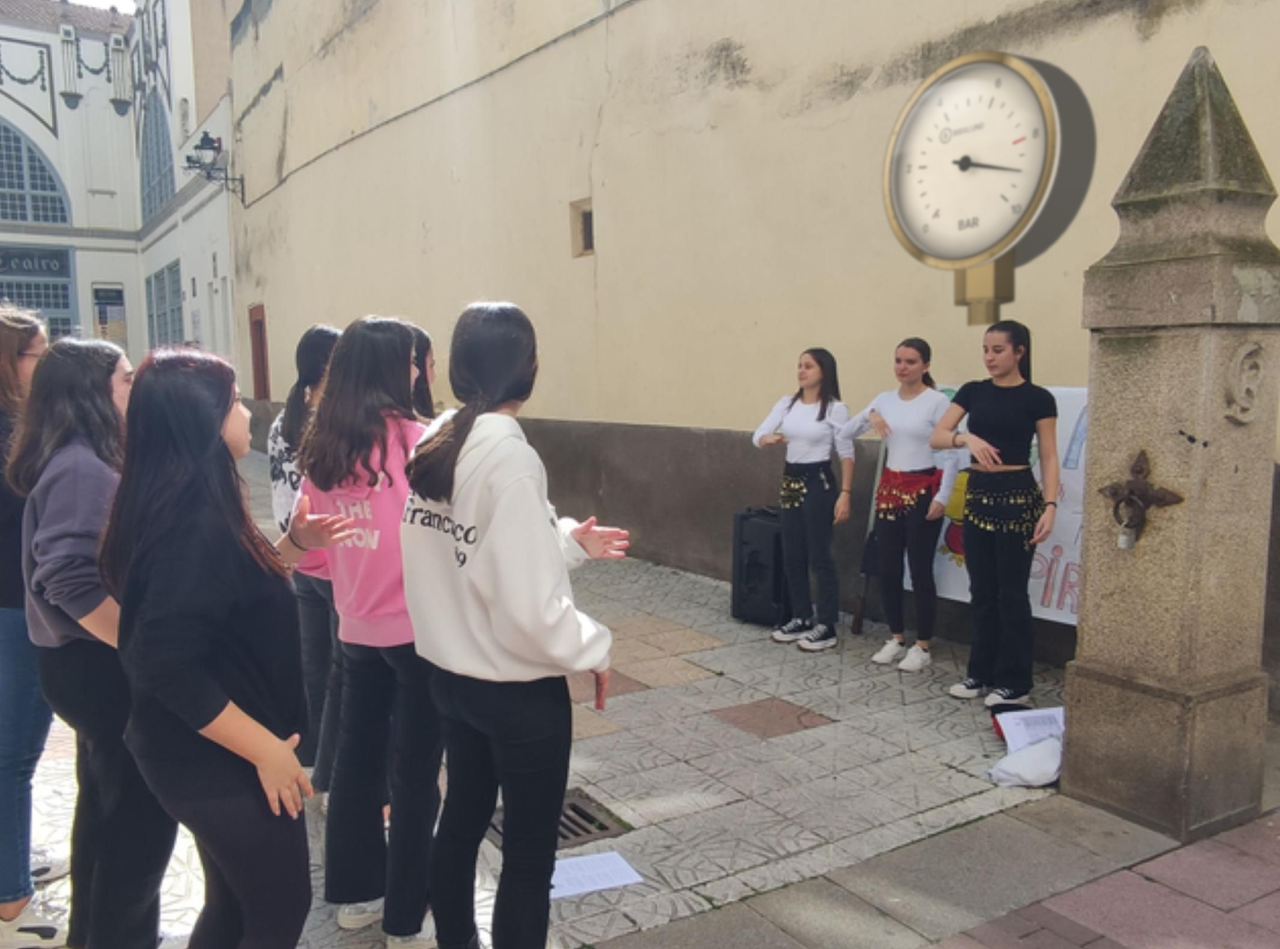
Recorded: **9** bar
